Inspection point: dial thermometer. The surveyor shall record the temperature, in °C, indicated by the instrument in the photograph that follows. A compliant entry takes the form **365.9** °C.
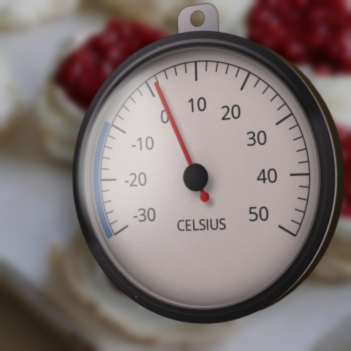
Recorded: **2** °C
